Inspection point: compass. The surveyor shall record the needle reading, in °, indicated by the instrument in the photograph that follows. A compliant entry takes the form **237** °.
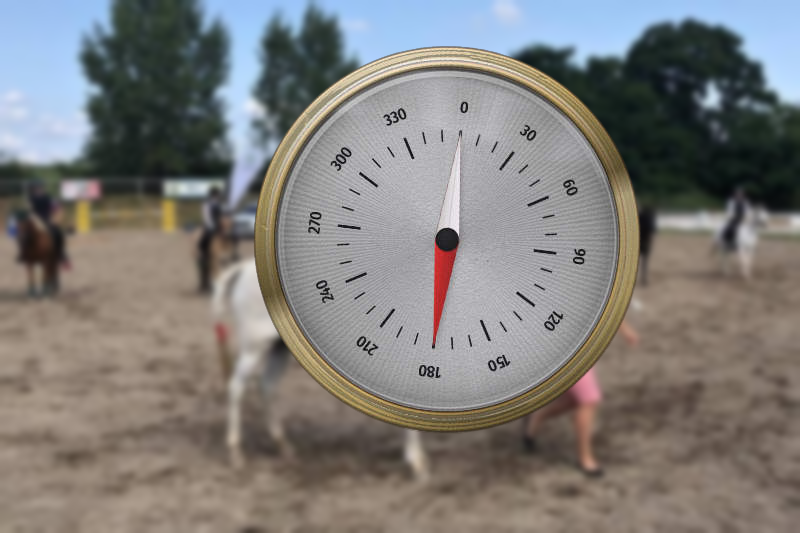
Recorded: **180** °
